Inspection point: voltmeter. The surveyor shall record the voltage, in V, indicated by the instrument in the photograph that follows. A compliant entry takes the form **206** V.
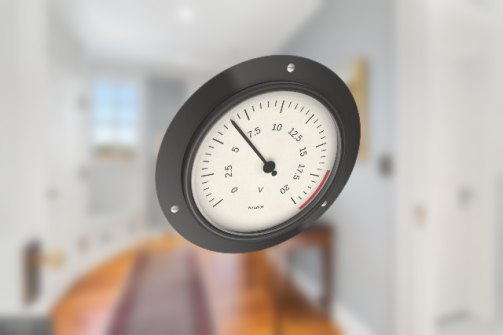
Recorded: **6.5** V
